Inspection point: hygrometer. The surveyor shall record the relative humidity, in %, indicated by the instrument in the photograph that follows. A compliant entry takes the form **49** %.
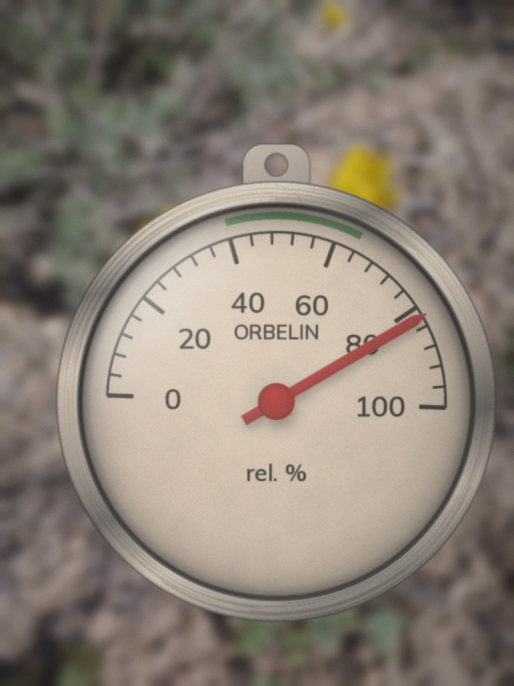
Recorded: **82** %
